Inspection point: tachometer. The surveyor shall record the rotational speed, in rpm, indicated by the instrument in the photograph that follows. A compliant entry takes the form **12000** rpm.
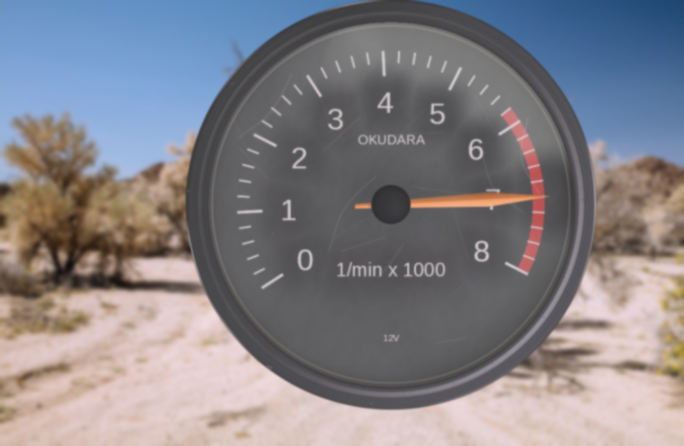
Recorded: **7000** rpm
